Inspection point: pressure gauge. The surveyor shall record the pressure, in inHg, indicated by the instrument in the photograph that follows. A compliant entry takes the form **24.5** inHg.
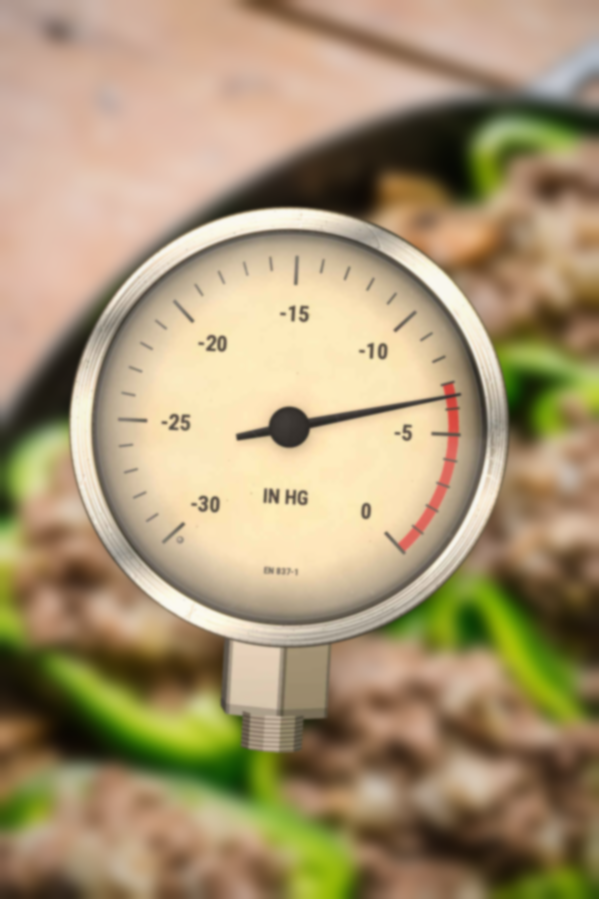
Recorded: **-6.5** inHg
